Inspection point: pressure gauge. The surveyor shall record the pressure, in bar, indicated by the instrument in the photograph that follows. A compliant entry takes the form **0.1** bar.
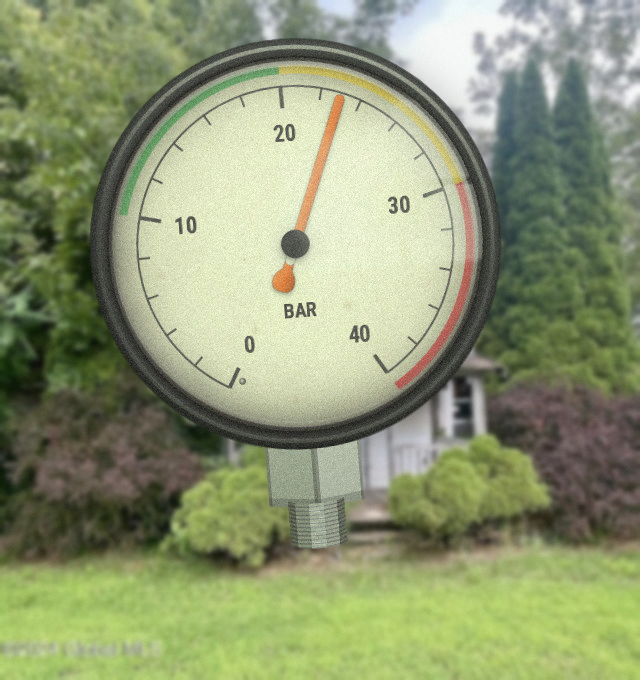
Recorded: **23** bar
